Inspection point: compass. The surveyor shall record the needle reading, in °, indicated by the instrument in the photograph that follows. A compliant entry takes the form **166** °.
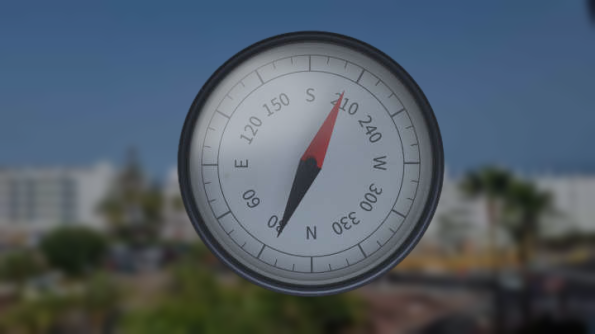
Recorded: **205** °
